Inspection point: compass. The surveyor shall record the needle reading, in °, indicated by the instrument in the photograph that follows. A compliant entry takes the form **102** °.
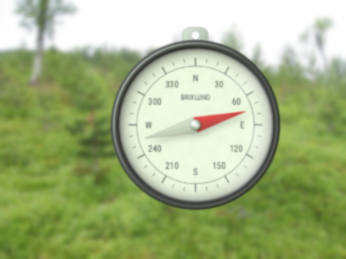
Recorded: **75** °
